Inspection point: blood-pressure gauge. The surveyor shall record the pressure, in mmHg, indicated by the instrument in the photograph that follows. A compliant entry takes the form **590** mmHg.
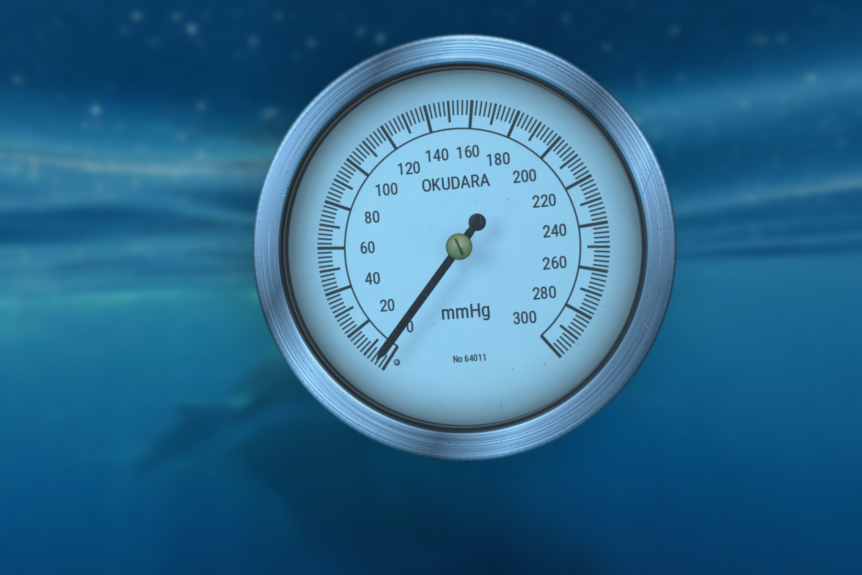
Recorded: **4** mmHg
